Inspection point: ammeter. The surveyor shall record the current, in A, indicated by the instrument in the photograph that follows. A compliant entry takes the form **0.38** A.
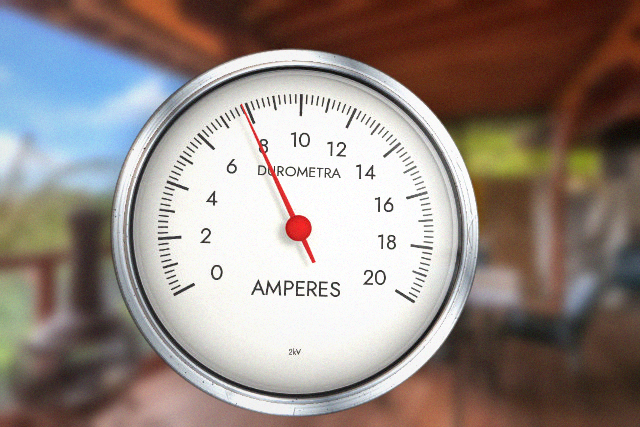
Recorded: **7.8** A
